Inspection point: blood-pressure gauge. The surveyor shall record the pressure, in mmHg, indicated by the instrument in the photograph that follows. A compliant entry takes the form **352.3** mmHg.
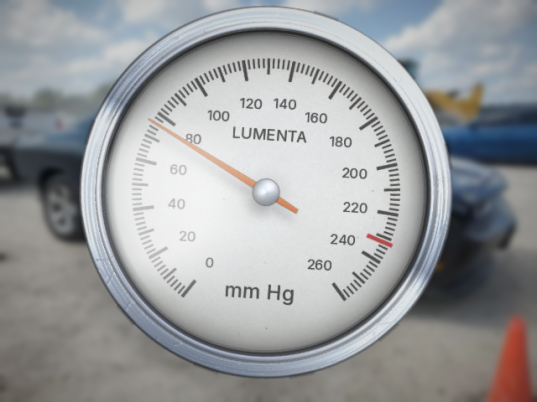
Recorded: **76** mmHg
